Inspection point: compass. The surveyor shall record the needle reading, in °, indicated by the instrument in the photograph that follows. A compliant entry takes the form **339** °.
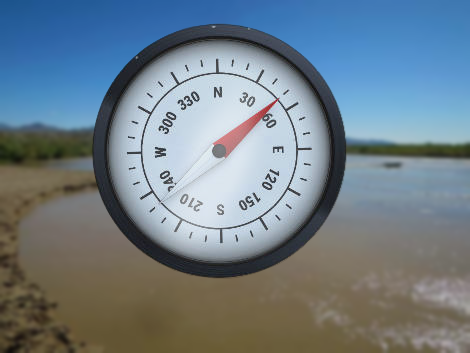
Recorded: **50** °
